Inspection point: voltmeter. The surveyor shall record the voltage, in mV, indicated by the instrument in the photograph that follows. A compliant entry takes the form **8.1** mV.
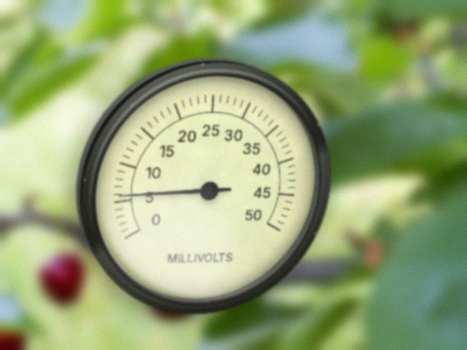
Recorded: **6** mV
